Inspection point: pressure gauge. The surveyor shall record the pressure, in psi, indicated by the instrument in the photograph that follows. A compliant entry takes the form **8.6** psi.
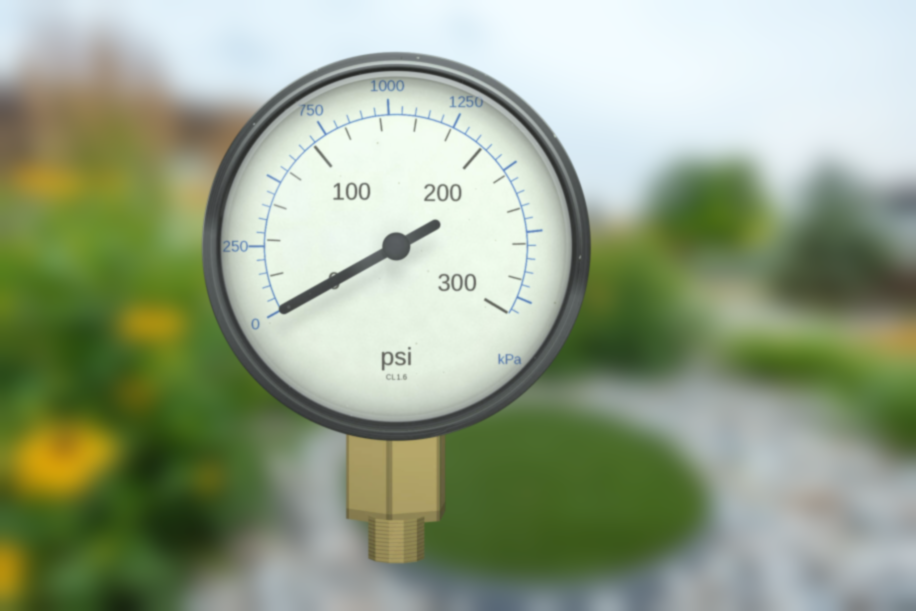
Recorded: **0** psi
